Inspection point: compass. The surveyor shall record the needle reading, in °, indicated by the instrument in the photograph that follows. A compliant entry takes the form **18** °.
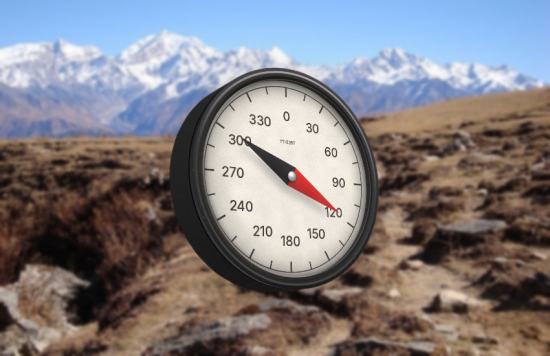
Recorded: **120** °
